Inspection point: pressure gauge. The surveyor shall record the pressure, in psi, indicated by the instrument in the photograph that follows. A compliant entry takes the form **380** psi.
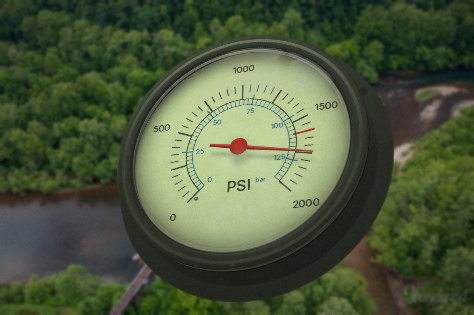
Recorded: **1750** psi
